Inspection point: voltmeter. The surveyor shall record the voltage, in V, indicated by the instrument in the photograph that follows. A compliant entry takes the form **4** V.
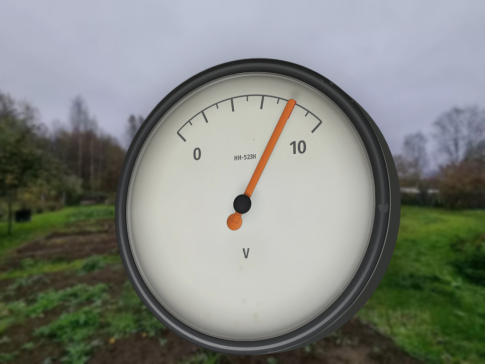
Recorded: **8** V
